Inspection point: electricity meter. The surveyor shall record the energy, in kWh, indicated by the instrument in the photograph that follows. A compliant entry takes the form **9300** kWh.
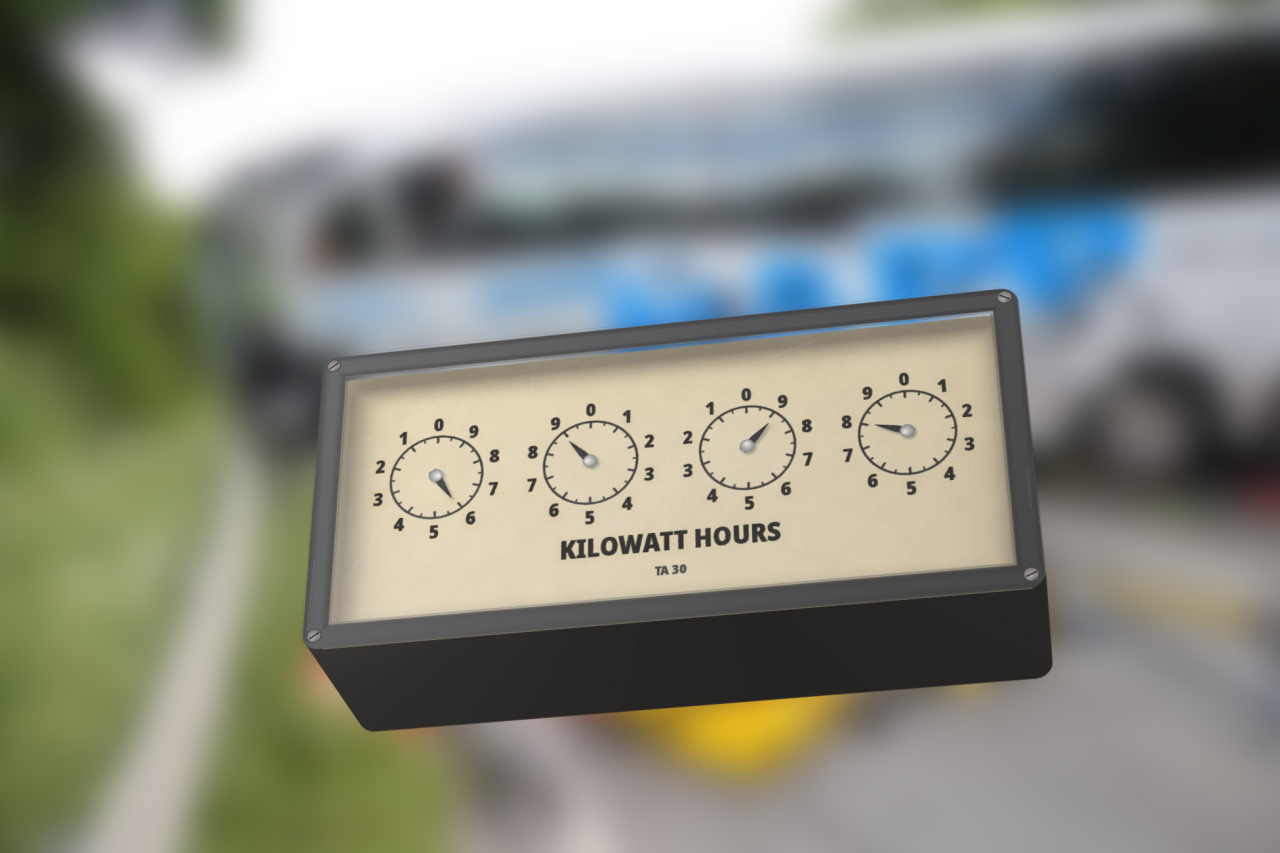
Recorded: **5888** kWh
